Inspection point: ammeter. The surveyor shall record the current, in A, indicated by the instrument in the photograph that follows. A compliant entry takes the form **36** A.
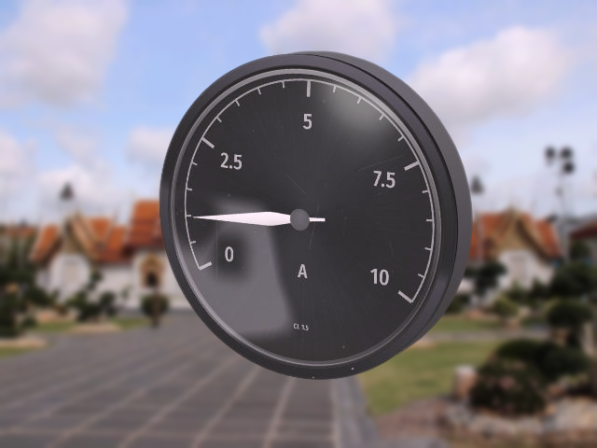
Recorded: **1** A
